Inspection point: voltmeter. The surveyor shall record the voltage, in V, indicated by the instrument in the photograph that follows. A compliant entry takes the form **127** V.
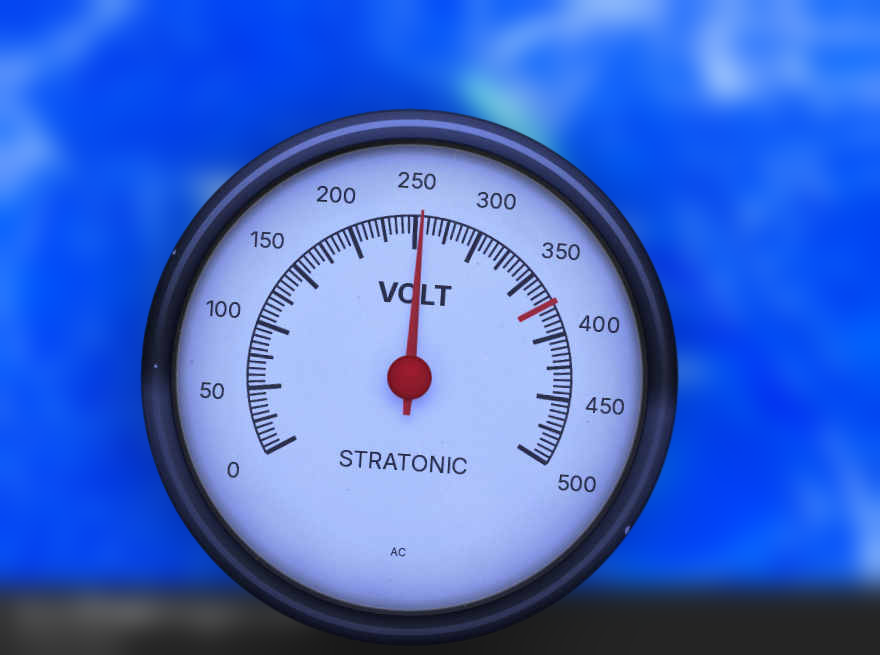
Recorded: **255** V
